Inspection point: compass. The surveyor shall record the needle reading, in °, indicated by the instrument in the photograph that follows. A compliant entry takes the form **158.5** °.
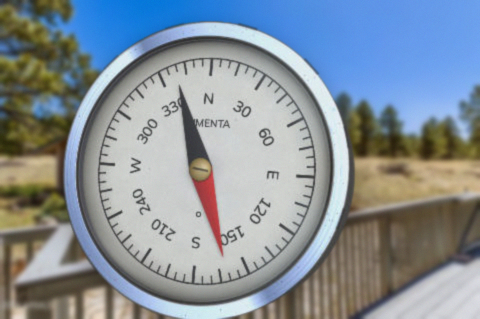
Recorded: **160** °
